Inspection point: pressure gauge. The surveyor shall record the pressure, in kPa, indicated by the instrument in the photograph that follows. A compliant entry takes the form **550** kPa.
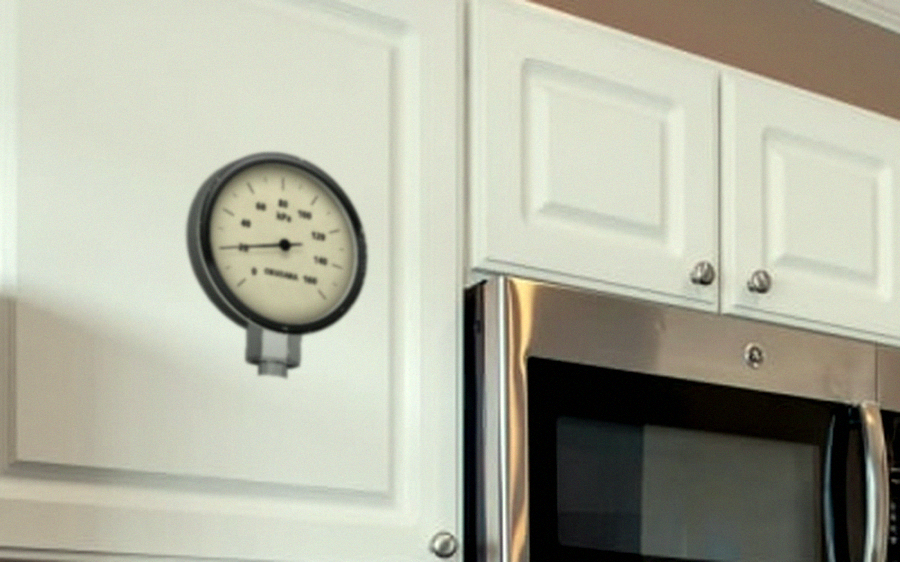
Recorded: **20** kPa
